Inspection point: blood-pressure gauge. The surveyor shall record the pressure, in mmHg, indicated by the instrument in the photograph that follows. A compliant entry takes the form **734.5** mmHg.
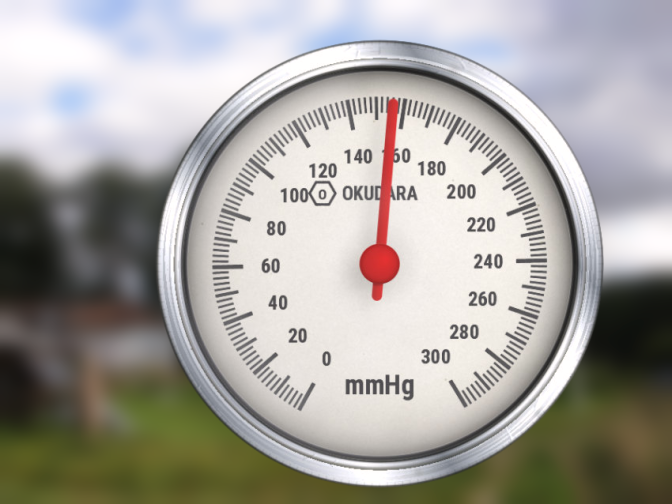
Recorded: **156** mmHg
